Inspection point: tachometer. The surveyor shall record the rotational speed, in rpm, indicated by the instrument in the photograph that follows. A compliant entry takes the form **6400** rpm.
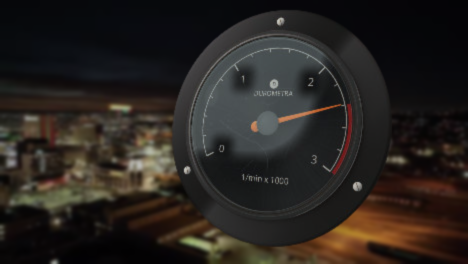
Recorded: **2400** rpm
